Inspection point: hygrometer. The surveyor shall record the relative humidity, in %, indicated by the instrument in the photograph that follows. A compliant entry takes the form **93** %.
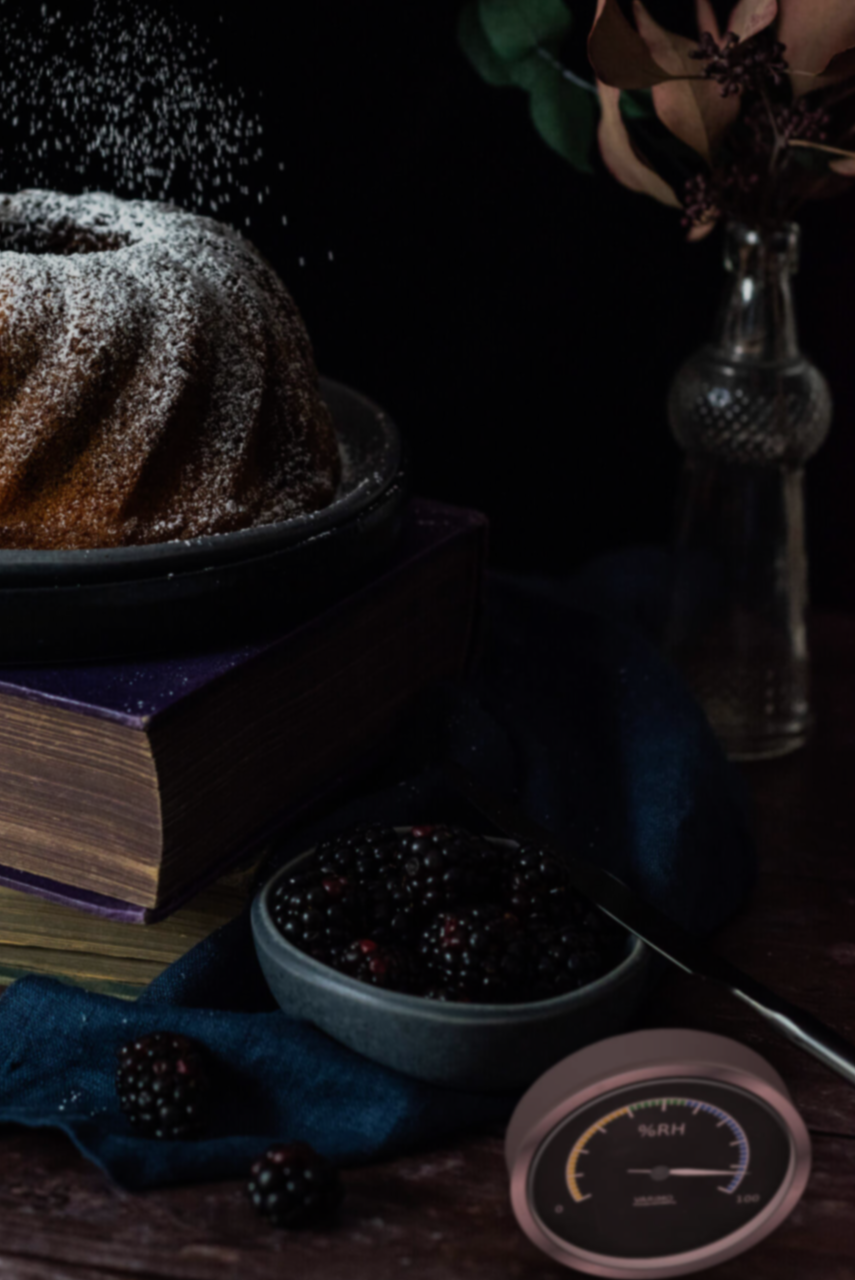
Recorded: **90** %
